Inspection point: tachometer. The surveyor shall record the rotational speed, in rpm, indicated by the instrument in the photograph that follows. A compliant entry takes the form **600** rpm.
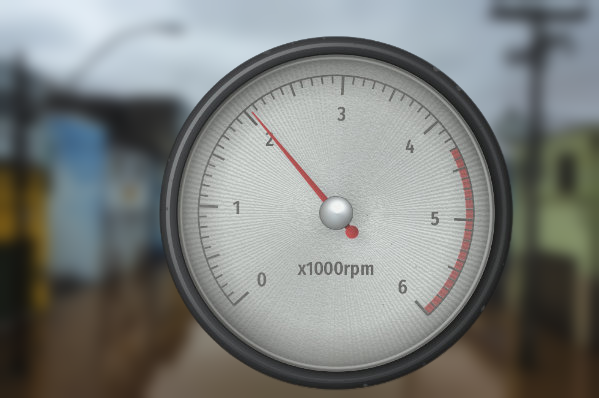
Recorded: **2050** rpm
